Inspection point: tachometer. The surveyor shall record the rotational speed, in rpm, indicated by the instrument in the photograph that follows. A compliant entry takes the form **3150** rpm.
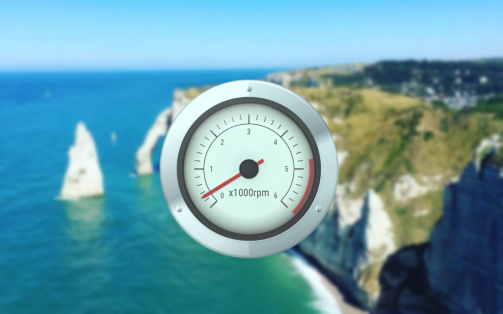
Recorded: **300** rpm
